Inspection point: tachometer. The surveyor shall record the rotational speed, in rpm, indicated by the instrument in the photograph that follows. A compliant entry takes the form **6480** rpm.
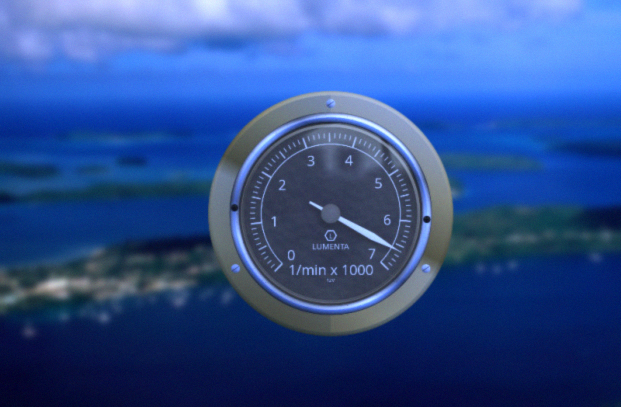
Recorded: **6600** rpm
